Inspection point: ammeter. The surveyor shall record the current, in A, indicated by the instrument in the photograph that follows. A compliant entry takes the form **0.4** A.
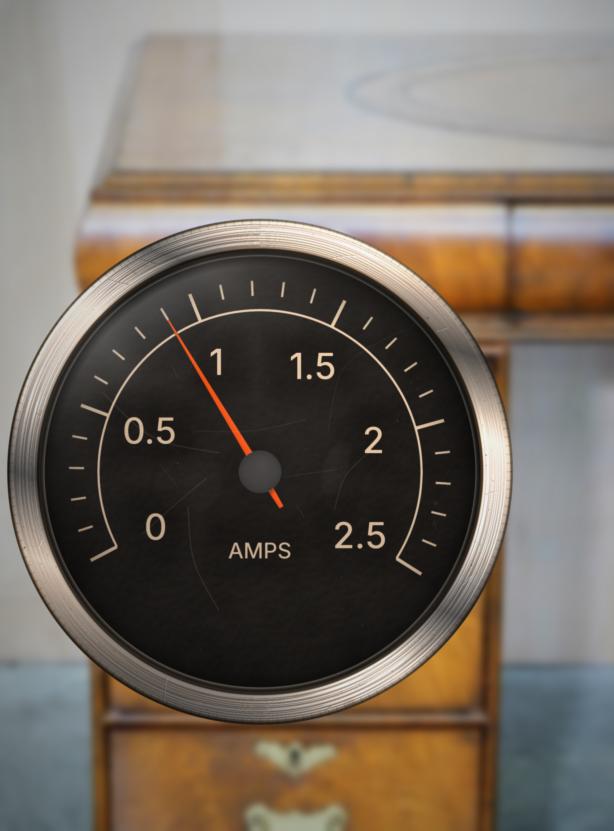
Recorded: **0.9** A
